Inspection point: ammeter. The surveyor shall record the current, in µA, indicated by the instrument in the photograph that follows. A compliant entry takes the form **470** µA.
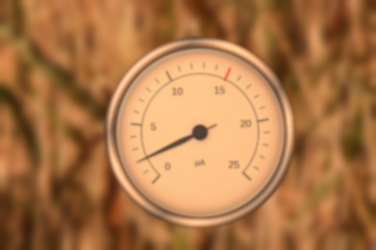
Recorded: **2** µA
